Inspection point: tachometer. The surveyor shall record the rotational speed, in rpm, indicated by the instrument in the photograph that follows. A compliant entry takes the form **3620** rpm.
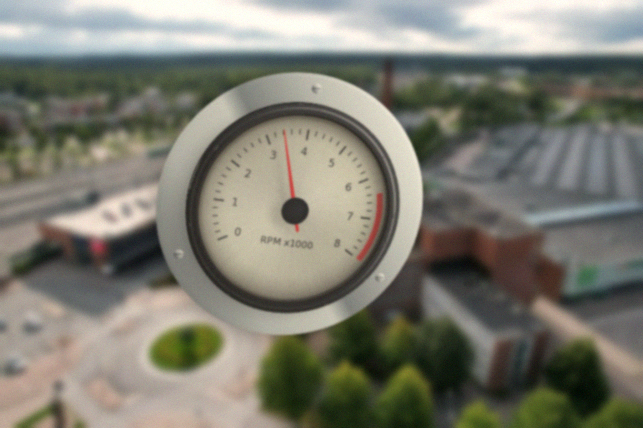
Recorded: **3400** rpm
